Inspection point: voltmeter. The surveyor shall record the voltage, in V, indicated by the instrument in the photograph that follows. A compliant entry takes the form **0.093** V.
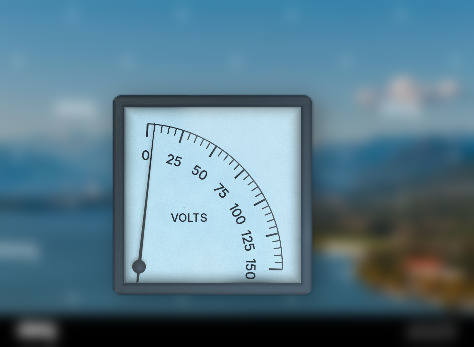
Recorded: **5** V
